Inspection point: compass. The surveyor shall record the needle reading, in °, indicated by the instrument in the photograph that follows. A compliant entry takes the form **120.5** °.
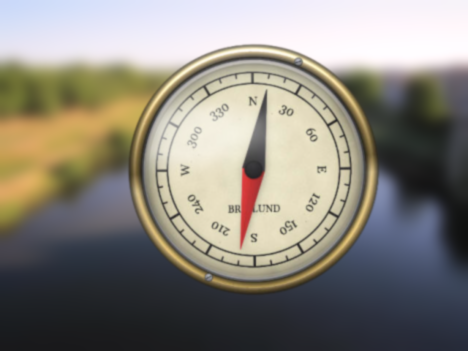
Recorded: **190** °
